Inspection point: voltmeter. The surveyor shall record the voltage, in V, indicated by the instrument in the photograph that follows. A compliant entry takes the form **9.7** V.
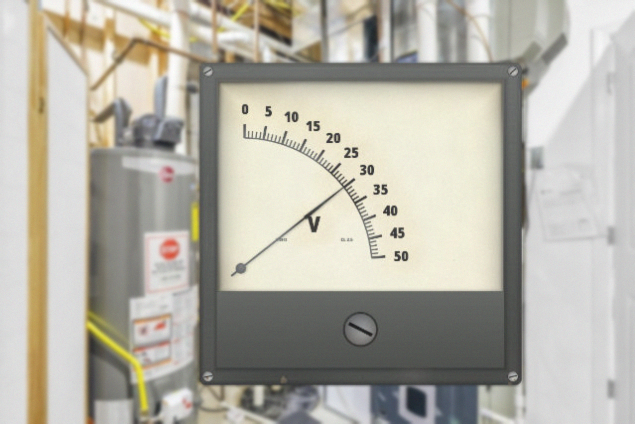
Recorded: **30** V
